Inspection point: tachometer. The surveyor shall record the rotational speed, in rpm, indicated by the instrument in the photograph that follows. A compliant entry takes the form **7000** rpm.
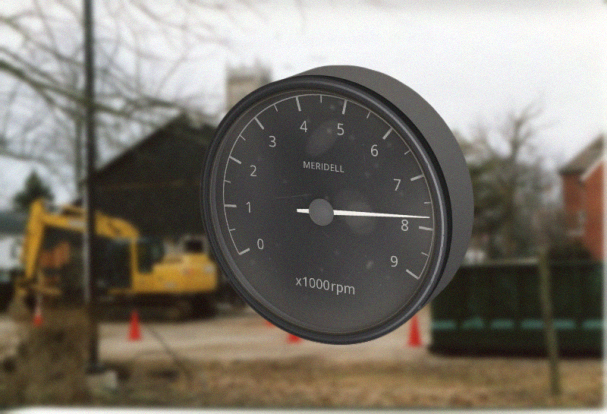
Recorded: **7750** rpm
